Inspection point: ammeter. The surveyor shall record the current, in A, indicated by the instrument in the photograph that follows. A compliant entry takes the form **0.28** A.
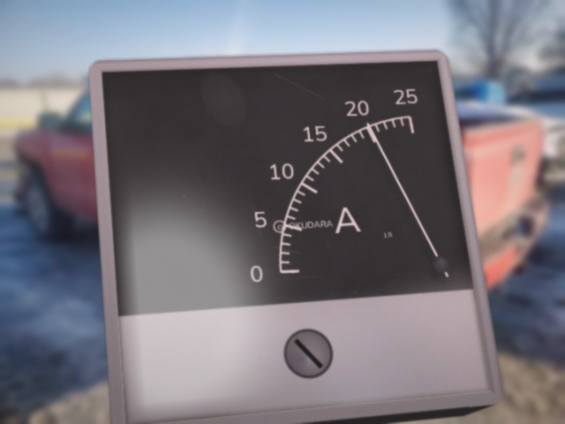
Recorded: **20** A
